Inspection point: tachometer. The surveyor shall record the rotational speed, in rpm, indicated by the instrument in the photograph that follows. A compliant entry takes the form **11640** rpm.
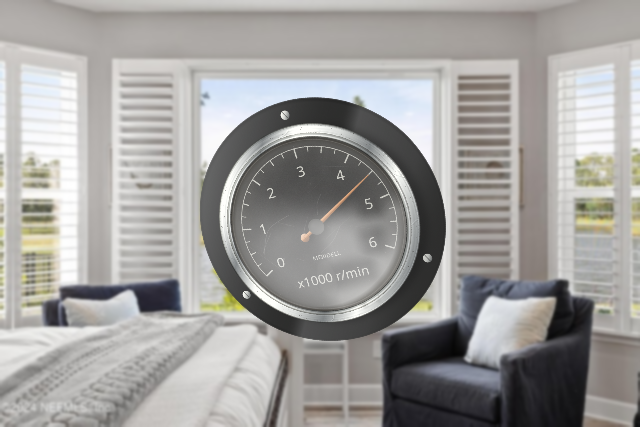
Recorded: **4500** rpm
